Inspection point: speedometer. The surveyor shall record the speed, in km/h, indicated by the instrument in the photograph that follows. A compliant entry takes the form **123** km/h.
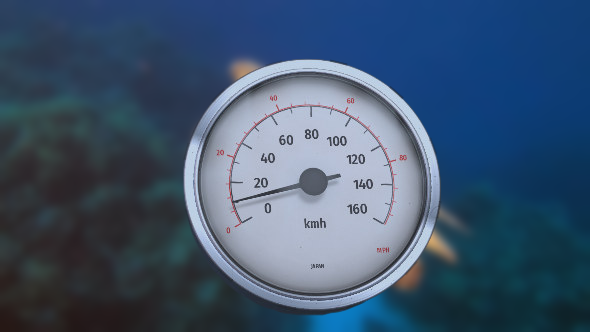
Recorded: **10** km/h
